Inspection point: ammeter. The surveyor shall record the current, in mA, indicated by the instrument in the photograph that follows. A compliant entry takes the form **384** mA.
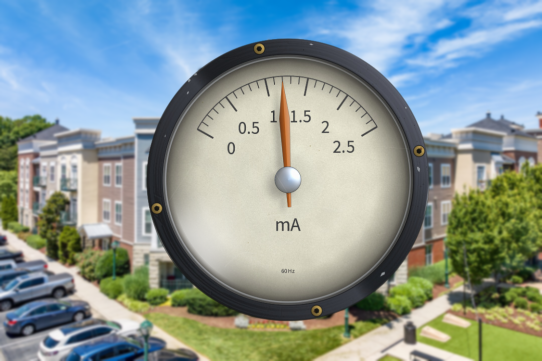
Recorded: **1.2** mA
